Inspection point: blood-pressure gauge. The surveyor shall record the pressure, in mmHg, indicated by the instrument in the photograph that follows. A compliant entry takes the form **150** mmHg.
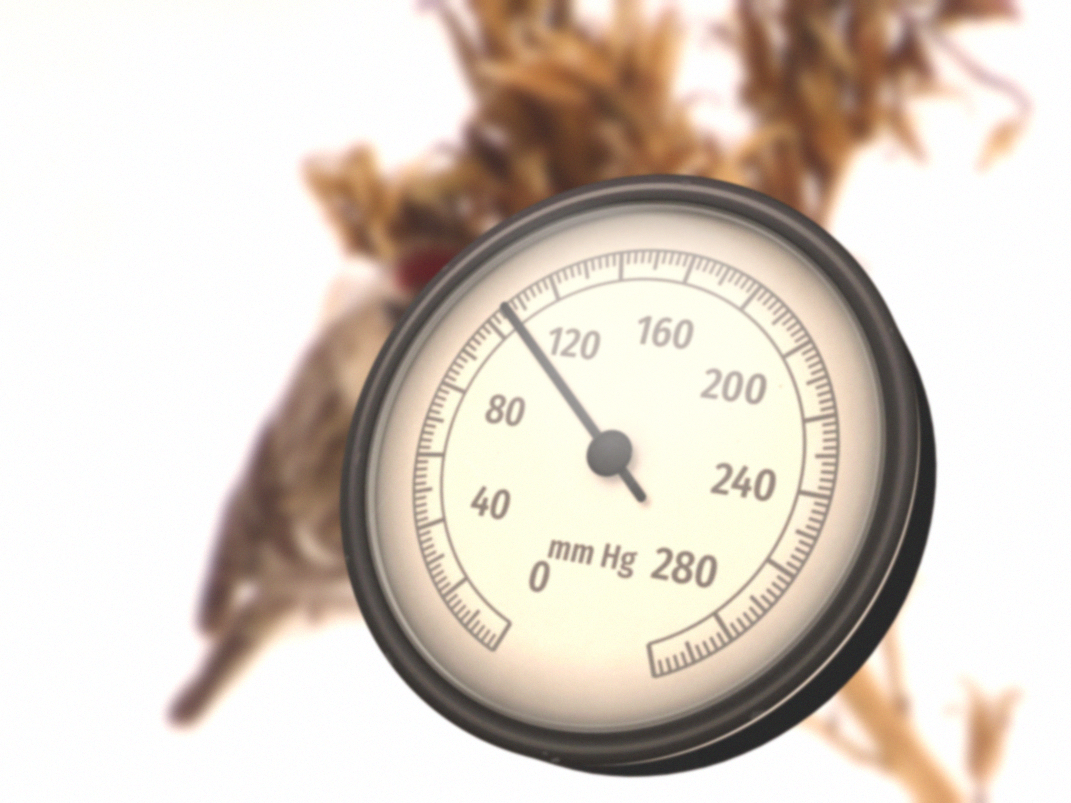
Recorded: **106** mmHg
